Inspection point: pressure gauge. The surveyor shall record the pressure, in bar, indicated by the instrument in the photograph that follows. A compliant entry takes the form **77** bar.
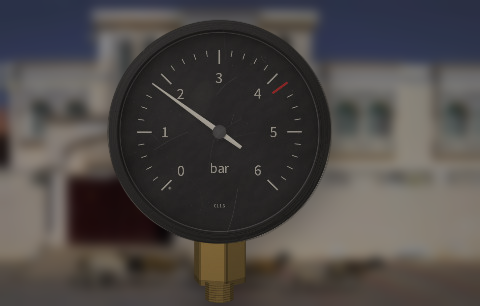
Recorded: **1.8** bar
